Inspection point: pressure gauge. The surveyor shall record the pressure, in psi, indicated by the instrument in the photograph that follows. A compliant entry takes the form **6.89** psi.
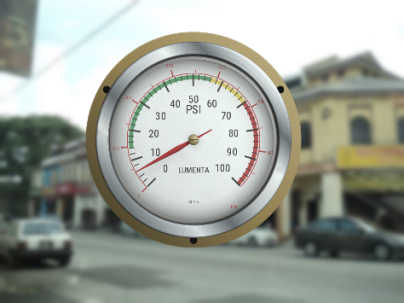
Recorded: **6** psi
